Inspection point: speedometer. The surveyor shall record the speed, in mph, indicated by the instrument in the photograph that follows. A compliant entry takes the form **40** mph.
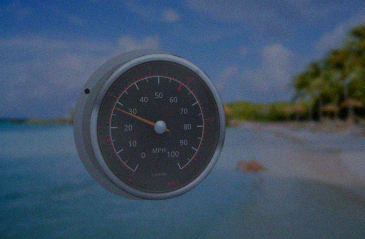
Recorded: **27.5** mph
